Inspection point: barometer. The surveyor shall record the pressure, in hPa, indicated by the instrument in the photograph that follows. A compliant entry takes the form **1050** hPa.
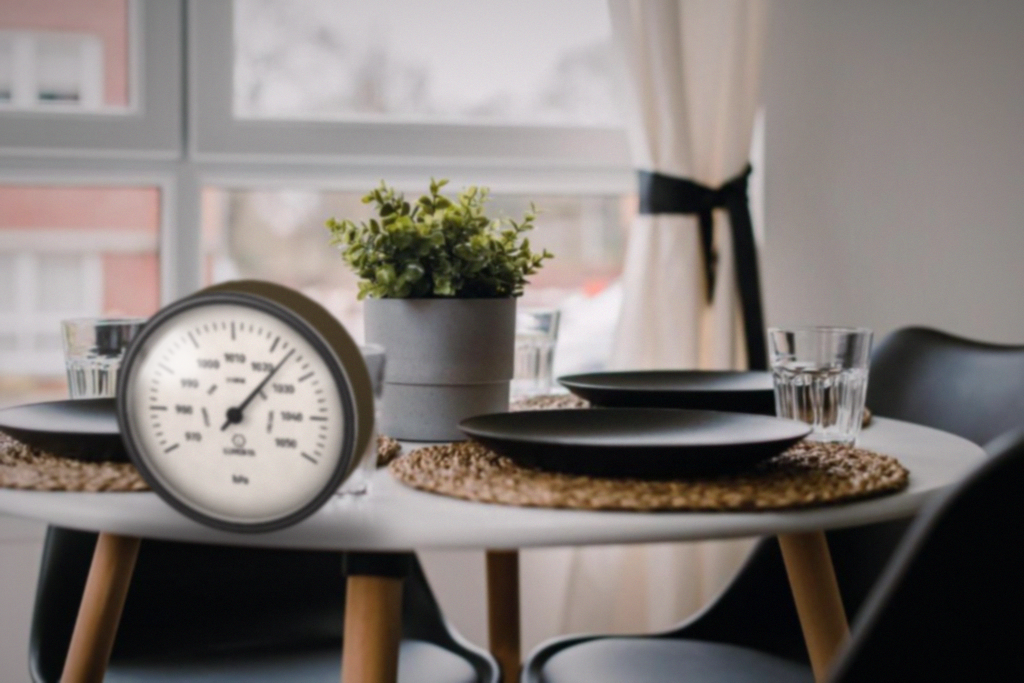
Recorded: **1024** hPa
